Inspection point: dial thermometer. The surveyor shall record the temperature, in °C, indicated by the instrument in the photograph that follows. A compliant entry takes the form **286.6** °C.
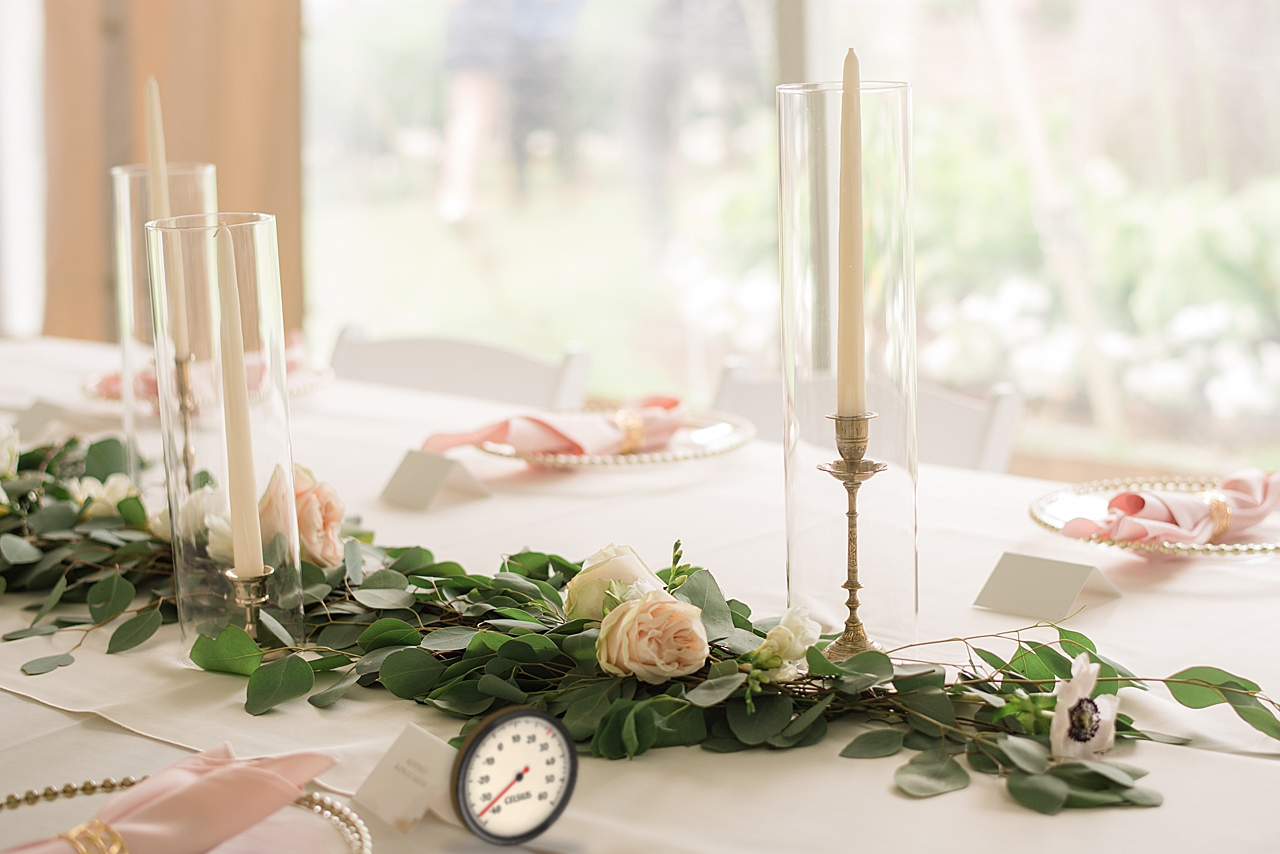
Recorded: **-35** °C
